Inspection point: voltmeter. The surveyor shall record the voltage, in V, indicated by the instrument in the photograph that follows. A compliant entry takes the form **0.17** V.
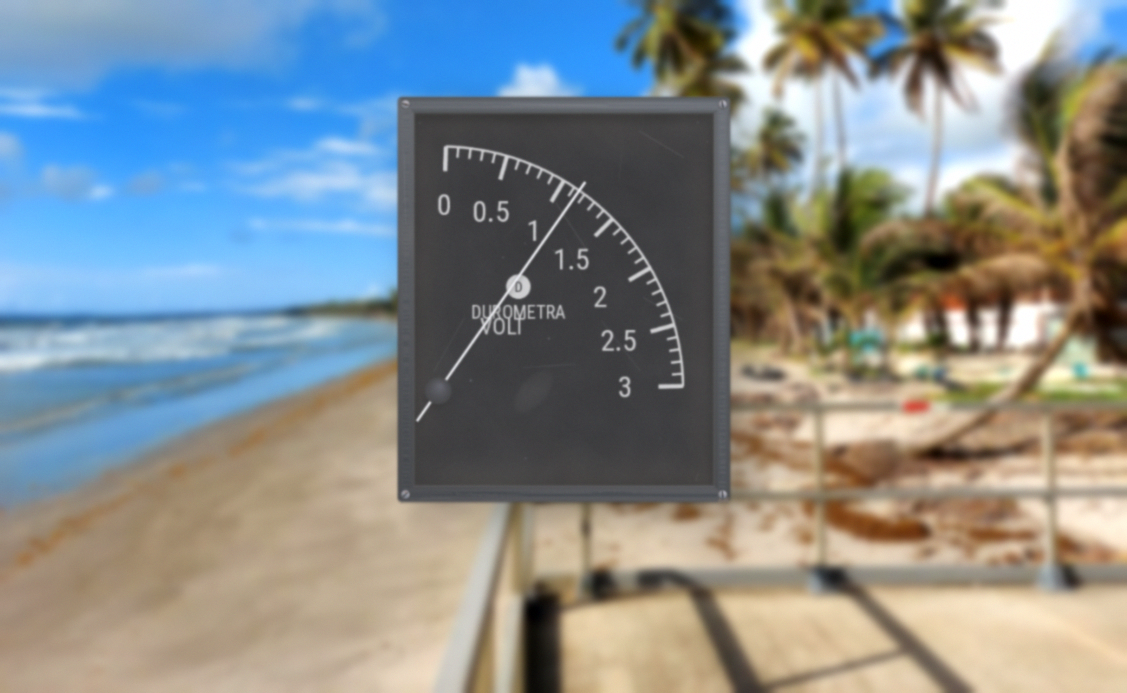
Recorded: **1.15** V
